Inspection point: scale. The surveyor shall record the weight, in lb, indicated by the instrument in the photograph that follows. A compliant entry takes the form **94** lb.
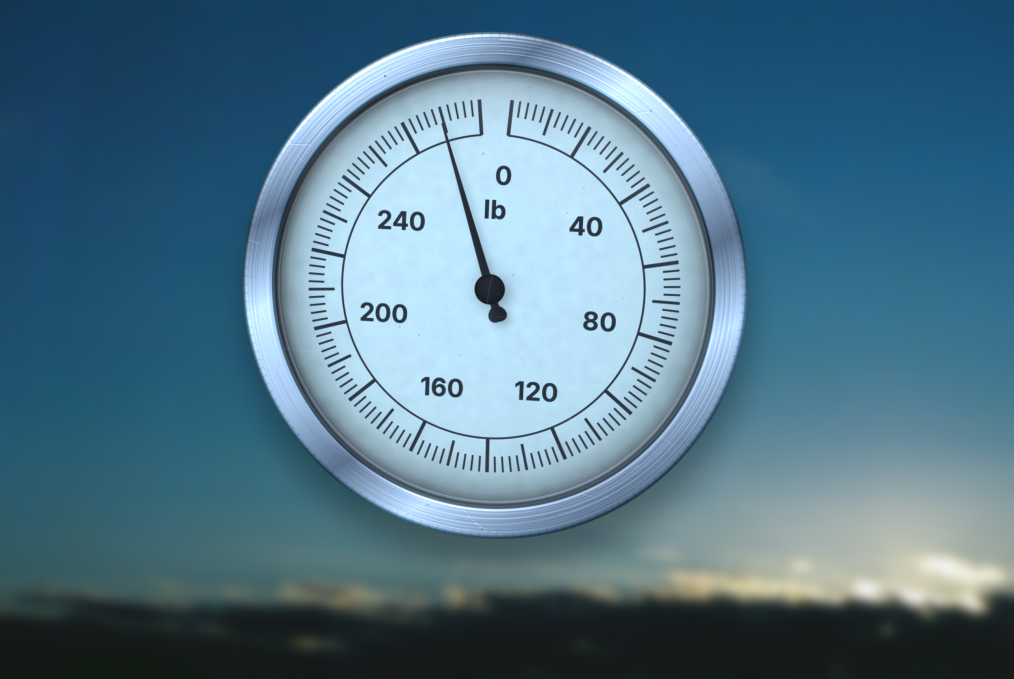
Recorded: **270** lb
